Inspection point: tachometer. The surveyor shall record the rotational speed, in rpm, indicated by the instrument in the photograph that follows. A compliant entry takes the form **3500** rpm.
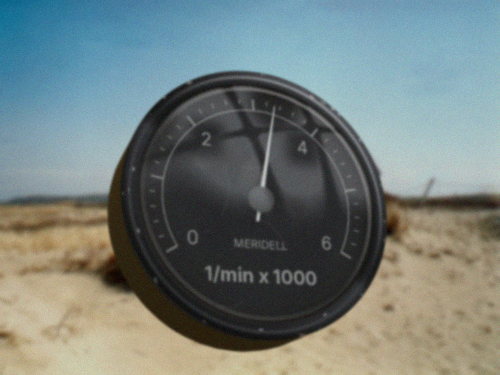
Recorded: **3300** rpm
